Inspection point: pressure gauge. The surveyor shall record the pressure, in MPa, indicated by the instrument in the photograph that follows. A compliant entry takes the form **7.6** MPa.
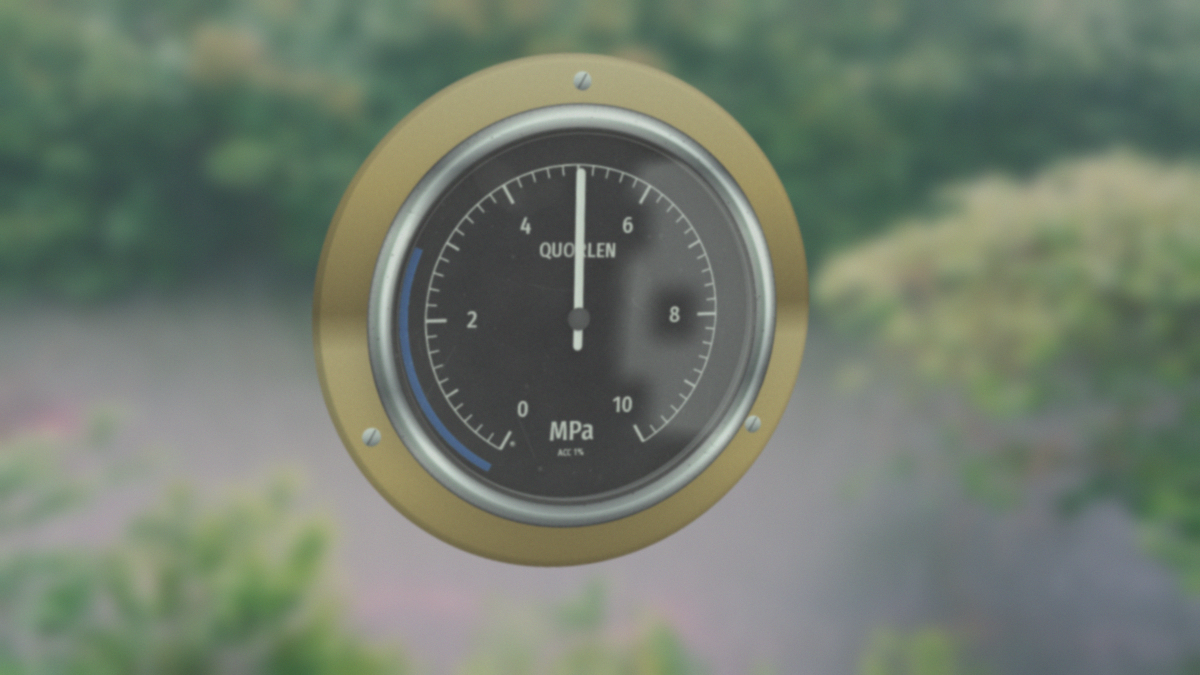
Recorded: **5** MPa
